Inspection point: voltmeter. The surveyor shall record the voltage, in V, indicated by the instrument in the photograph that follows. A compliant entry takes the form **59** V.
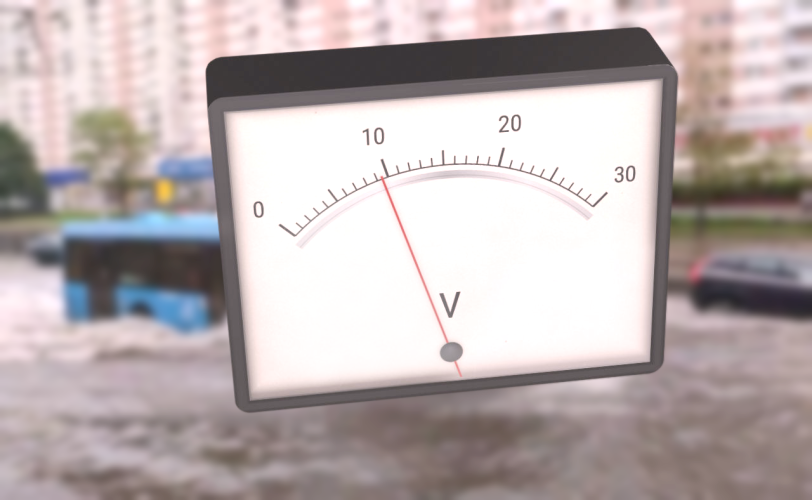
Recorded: **9.5** V
